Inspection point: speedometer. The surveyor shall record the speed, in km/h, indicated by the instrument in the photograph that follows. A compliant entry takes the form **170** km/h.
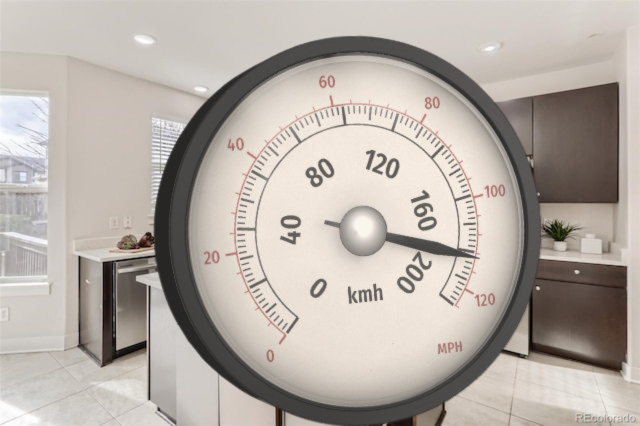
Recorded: **182** km/h
